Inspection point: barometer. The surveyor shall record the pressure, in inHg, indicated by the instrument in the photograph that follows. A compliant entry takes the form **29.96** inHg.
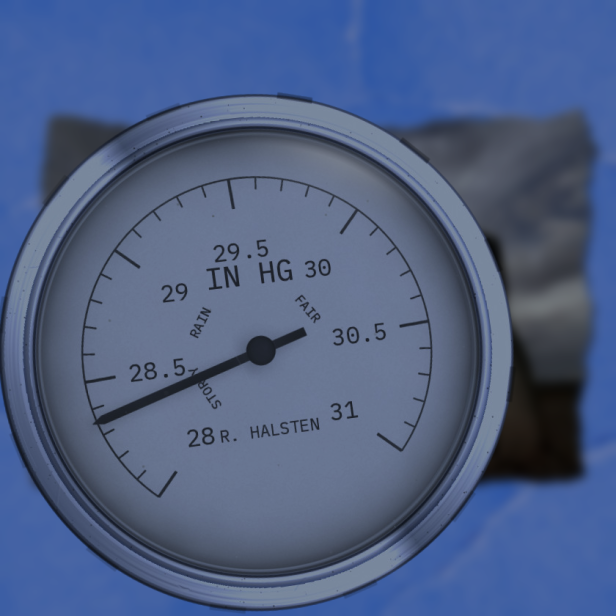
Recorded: **28.35** inHg
